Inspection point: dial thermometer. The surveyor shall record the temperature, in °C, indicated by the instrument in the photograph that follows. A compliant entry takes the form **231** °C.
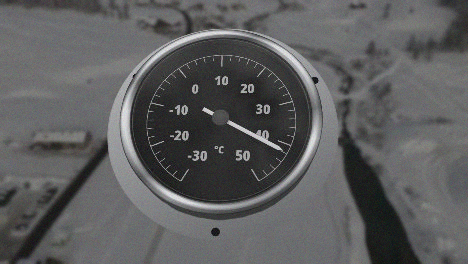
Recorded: **42** °C
